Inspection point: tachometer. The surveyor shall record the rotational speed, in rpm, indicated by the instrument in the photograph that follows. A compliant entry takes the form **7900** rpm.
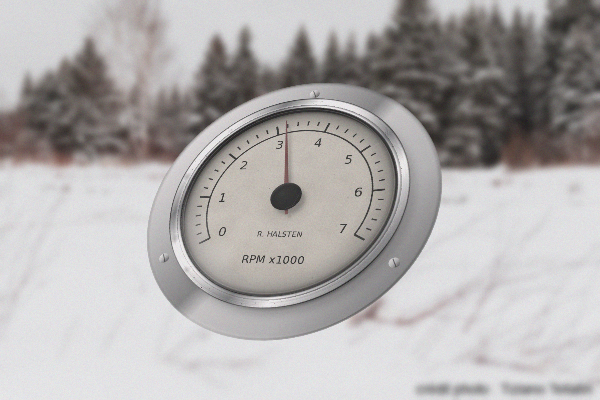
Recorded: **3200** rpm
